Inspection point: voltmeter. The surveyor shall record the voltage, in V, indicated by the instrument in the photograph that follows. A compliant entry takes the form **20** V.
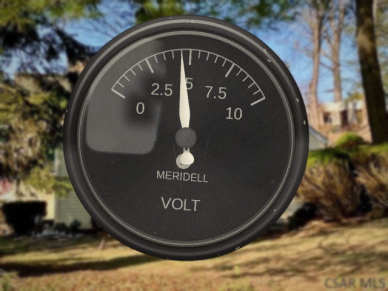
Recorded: **4.5** V
